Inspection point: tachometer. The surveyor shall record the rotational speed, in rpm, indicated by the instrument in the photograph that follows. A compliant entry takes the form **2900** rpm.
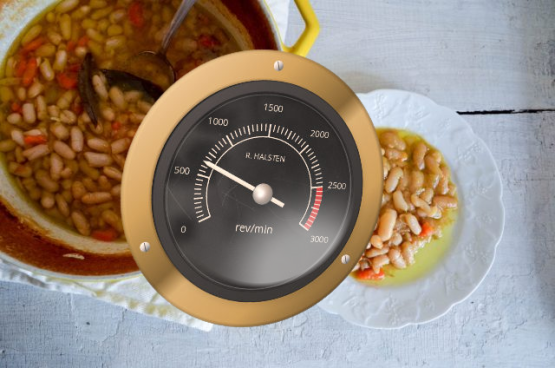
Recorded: **650** rpm
